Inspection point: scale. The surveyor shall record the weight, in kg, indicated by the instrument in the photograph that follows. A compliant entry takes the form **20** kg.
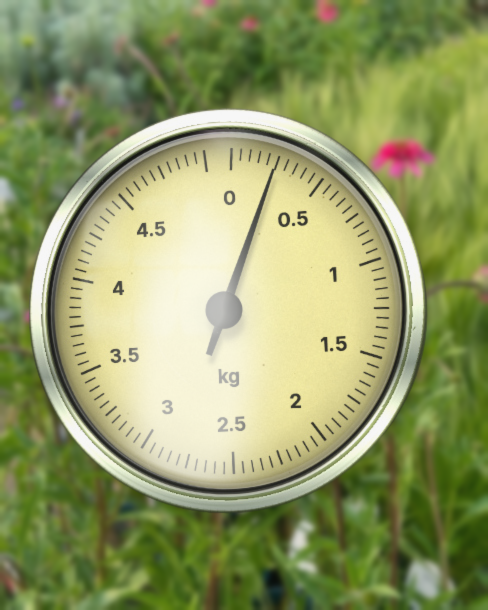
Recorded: **0.25** kg
